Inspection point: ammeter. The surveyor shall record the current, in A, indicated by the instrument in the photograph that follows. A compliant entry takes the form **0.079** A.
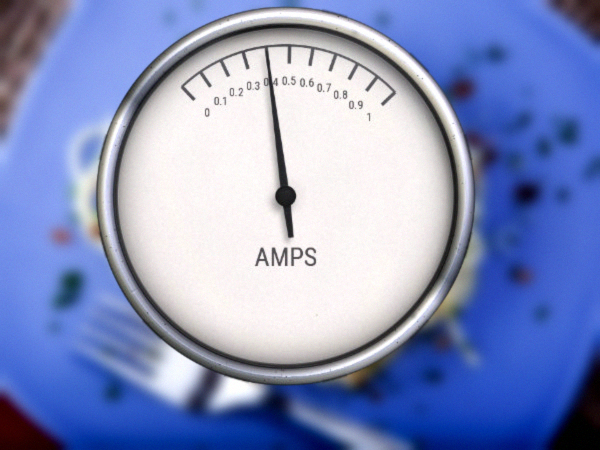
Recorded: **0.4** A
